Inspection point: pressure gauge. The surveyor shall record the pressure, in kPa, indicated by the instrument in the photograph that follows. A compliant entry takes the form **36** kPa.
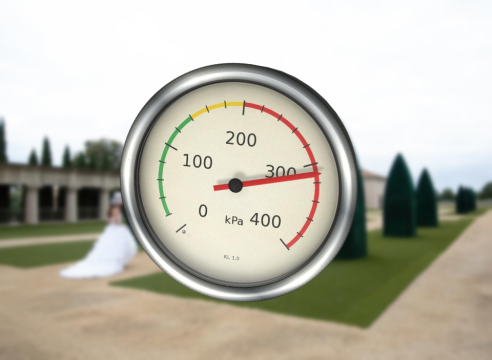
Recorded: **310** kPa
